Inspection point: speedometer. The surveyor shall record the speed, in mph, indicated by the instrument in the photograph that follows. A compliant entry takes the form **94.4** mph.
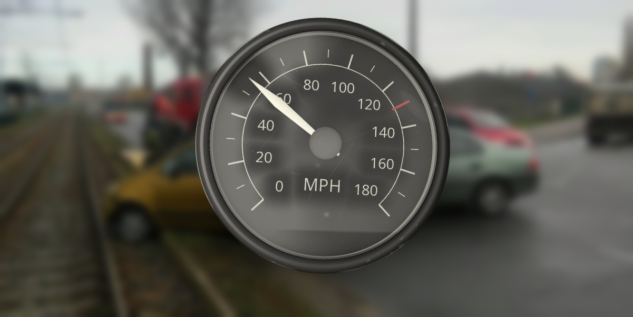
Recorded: **55** mph
